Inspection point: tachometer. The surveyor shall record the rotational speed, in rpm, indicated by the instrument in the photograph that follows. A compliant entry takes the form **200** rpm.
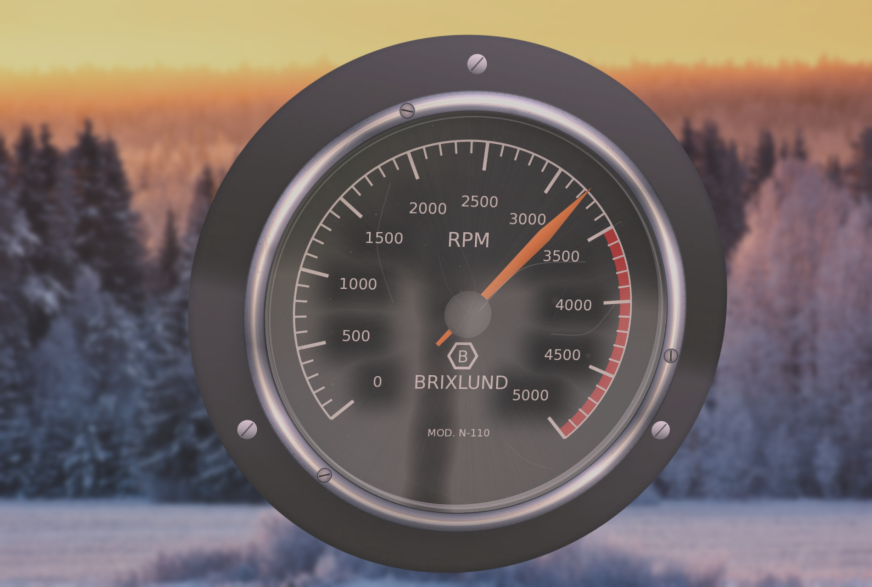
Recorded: **3200** rpm
